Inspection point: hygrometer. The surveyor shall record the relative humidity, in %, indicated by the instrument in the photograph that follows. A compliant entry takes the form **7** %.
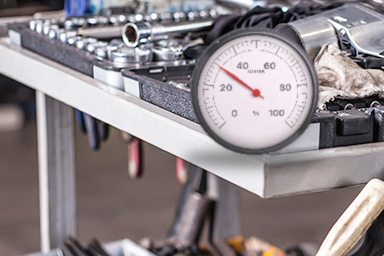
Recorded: **30** %
